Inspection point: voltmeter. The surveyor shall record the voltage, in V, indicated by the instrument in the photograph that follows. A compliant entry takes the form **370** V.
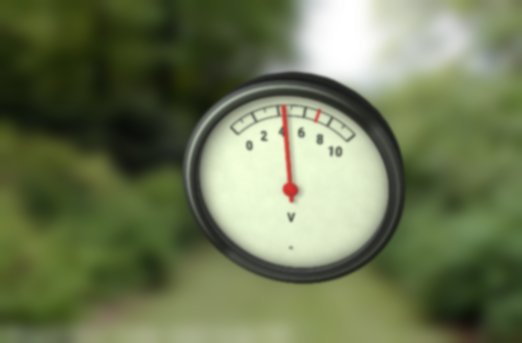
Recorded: **4.5** V
